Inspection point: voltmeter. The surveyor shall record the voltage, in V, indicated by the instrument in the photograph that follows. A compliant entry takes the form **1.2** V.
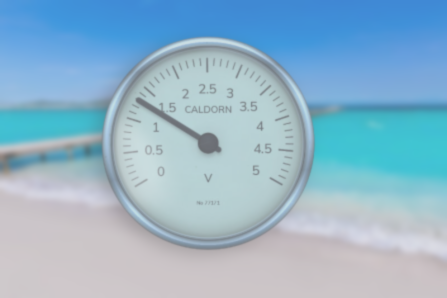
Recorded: **1.3** V
